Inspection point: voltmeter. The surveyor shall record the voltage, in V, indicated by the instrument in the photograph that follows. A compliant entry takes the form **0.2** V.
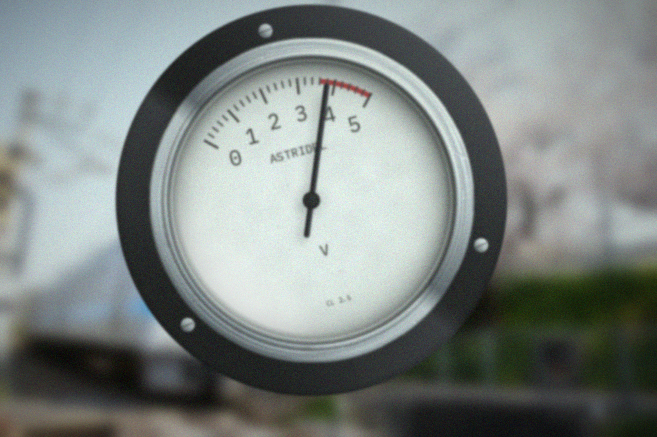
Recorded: **3.8** V
